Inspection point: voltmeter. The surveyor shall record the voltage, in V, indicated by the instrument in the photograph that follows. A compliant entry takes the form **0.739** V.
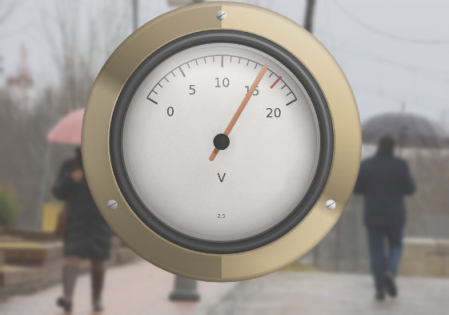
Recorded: **15** V
